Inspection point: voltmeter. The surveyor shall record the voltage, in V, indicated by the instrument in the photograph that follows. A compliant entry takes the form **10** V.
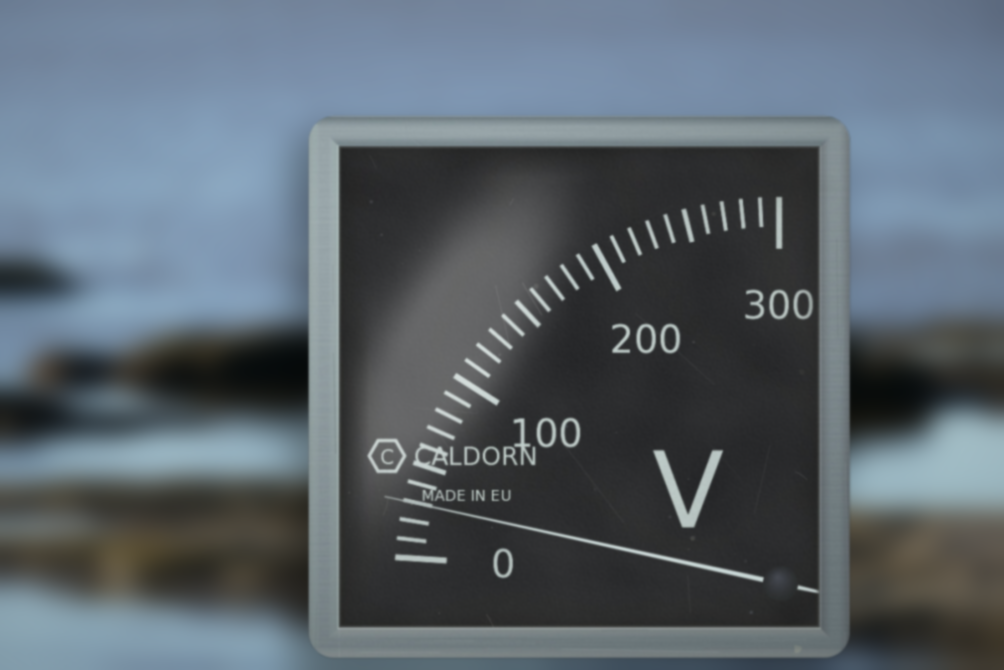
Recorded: **30** V
